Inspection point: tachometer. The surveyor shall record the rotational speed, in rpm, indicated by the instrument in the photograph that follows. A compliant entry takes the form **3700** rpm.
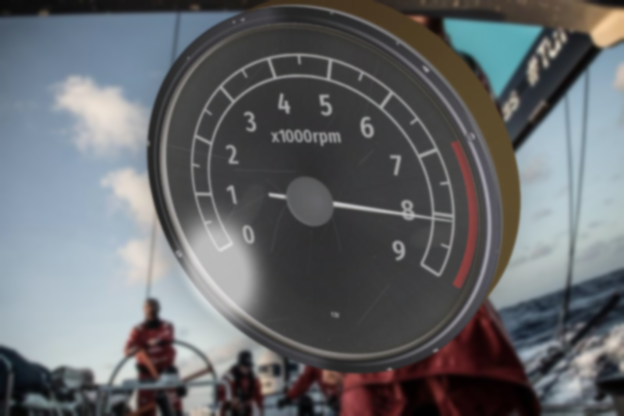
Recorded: **8000** rpm
